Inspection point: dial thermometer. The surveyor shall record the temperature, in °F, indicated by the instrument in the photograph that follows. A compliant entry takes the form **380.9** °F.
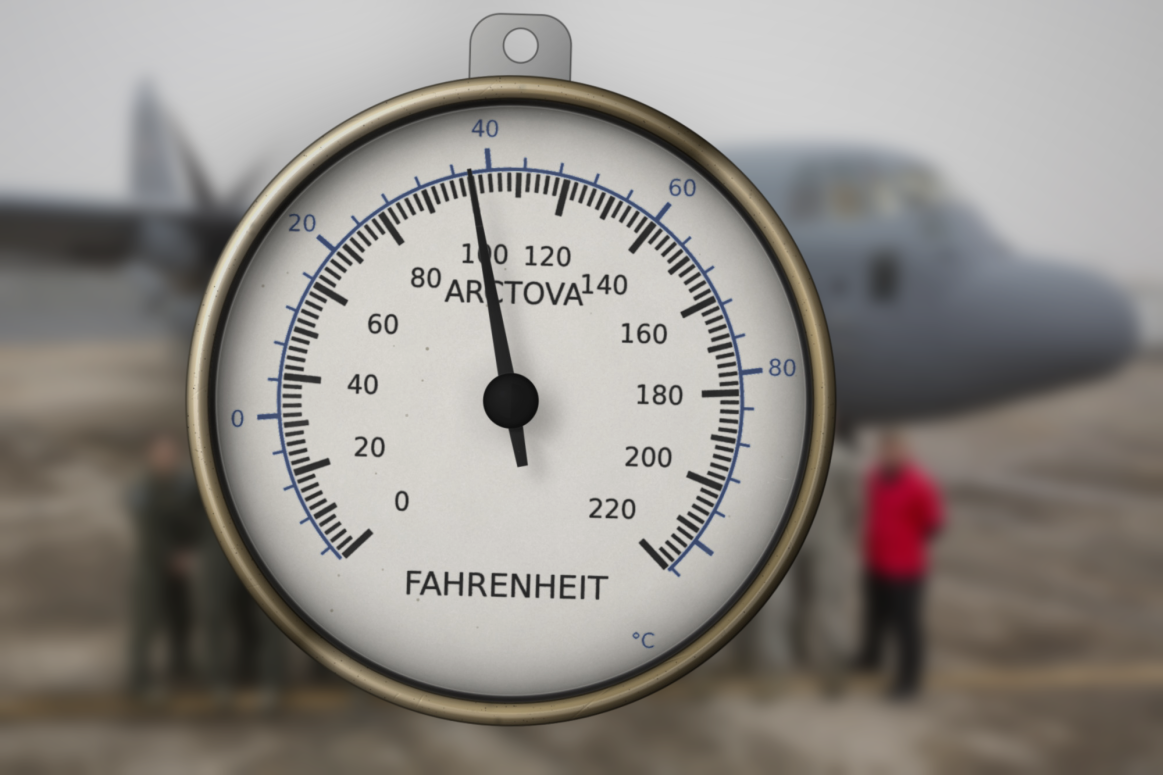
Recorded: **100** °F
